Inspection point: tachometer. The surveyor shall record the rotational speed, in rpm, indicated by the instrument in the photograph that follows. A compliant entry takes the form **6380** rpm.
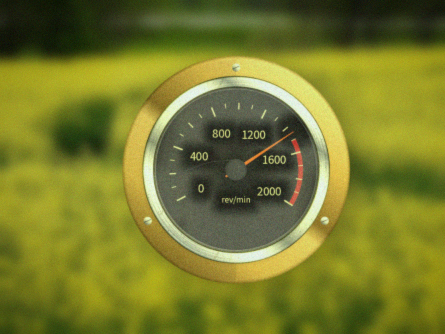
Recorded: **1450** rpm
